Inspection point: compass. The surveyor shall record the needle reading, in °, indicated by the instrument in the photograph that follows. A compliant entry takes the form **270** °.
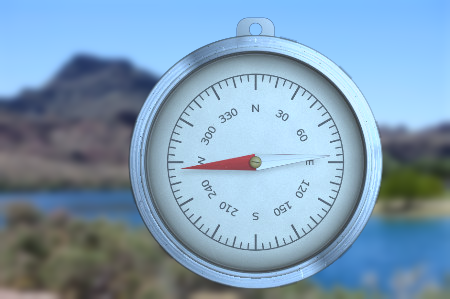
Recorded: **265** °
